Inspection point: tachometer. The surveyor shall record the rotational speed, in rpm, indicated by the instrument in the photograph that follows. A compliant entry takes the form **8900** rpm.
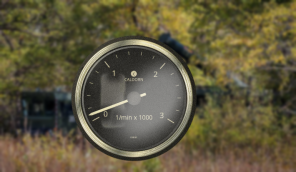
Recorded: **100** rpm
